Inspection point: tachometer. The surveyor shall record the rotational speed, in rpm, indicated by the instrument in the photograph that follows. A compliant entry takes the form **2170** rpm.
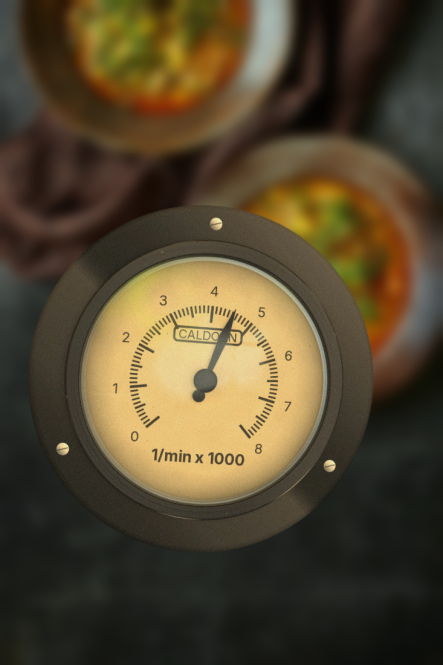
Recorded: **4500** rpm
